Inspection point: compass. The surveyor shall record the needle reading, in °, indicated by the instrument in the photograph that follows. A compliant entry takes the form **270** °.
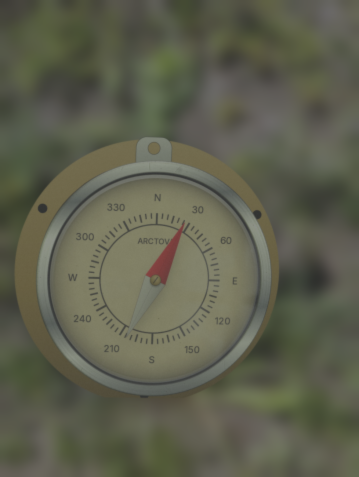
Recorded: **25** °
